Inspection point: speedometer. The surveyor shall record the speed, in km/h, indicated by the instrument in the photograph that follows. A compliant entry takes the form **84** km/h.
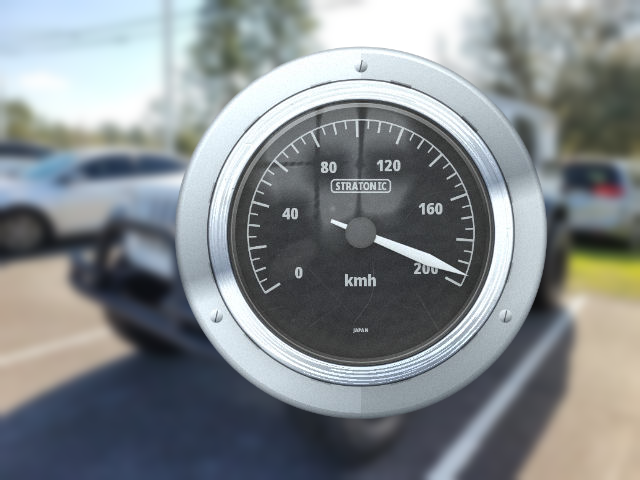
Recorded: **195** km/h
